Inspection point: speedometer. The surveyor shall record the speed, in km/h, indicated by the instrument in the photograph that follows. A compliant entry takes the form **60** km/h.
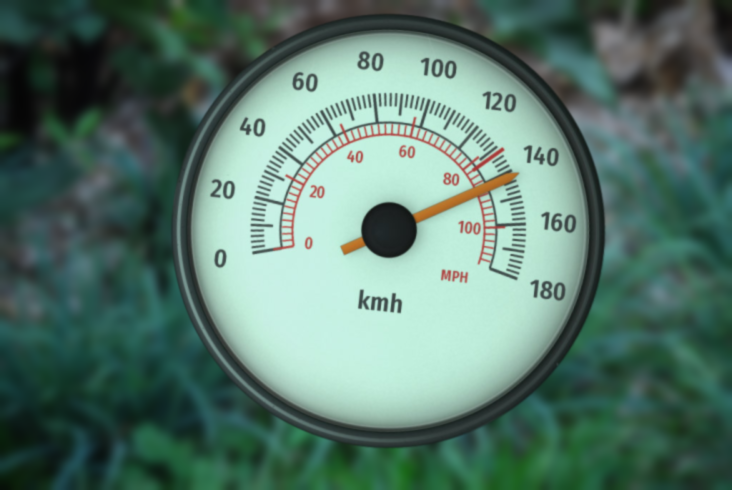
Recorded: **142** km/h
